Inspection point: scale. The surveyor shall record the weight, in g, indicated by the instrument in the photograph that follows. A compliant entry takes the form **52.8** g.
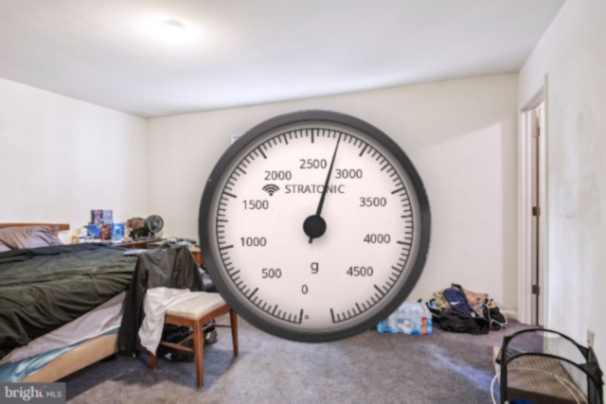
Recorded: **2750** g
